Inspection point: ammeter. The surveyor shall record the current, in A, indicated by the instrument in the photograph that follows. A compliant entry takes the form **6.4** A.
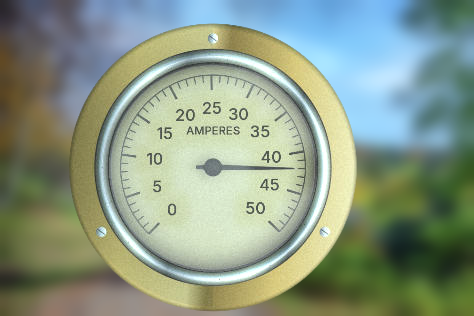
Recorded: **42** A
